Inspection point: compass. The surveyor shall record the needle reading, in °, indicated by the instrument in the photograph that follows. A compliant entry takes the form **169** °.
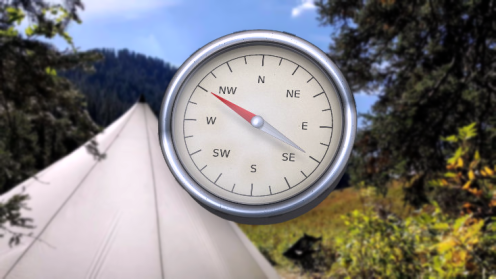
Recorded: **300** °
